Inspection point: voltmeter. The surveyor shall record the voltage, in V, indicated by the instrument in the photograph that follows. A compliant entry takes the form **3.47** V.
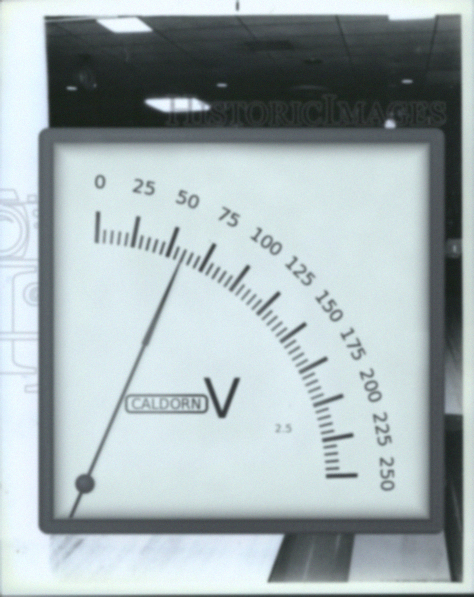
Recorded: **60** V
